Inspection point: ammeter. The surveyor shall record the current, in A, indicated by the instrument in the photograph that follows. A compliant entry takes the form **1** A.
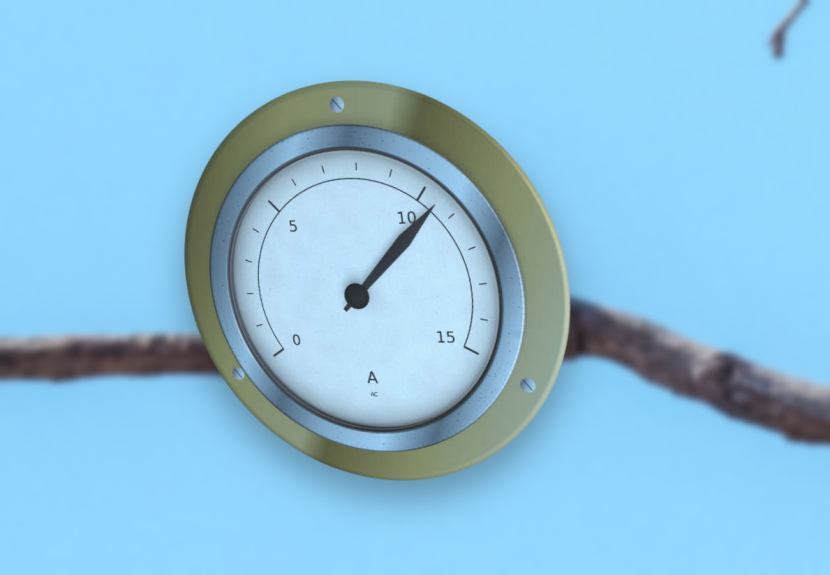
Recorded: **10.5** A
